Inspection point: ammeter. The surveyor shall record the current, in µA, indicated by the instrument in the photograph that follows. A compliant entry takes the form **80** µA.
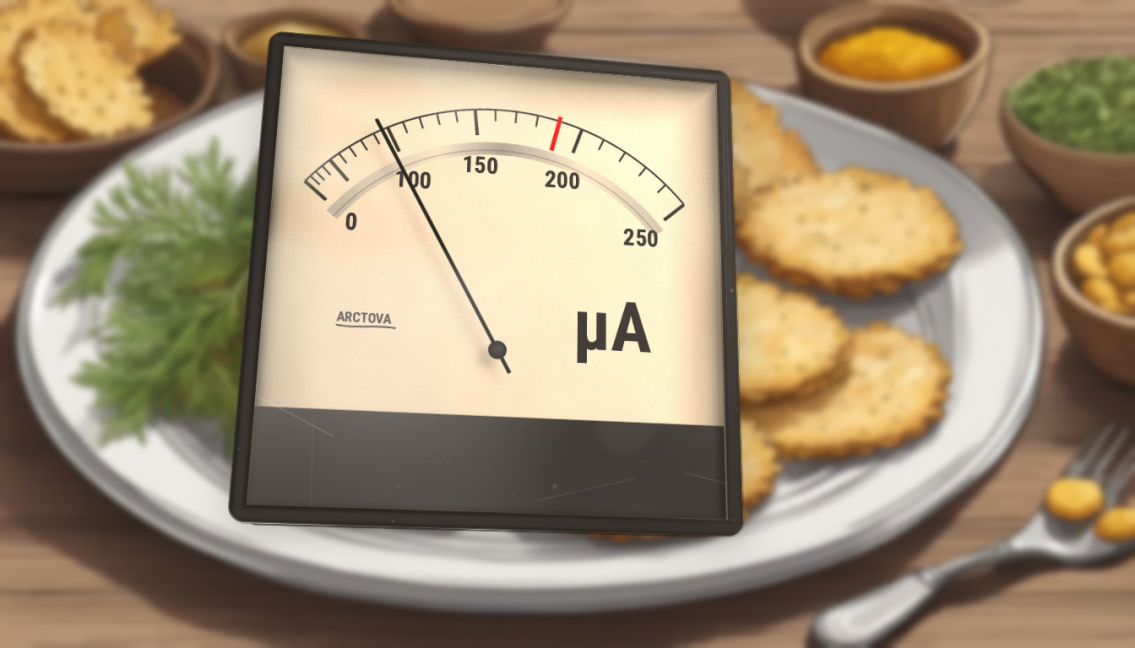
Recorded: **95** µA
